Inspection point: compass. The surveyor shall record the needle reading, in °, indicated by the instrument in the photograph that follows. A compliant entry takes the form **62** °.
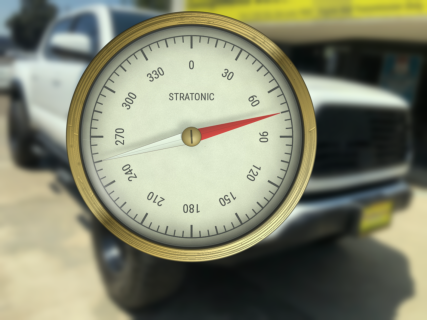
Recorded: **75** °
